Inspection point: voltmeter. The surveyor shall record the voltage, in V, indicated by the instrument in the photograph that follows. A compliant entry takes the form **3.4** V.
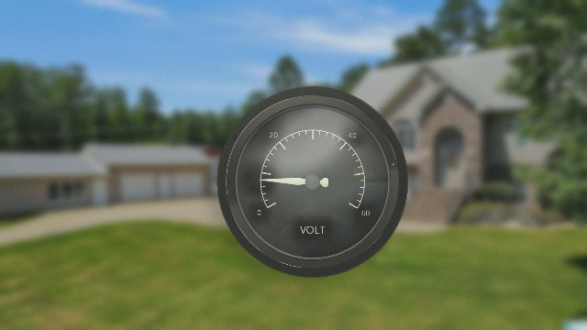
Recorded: **8** V
